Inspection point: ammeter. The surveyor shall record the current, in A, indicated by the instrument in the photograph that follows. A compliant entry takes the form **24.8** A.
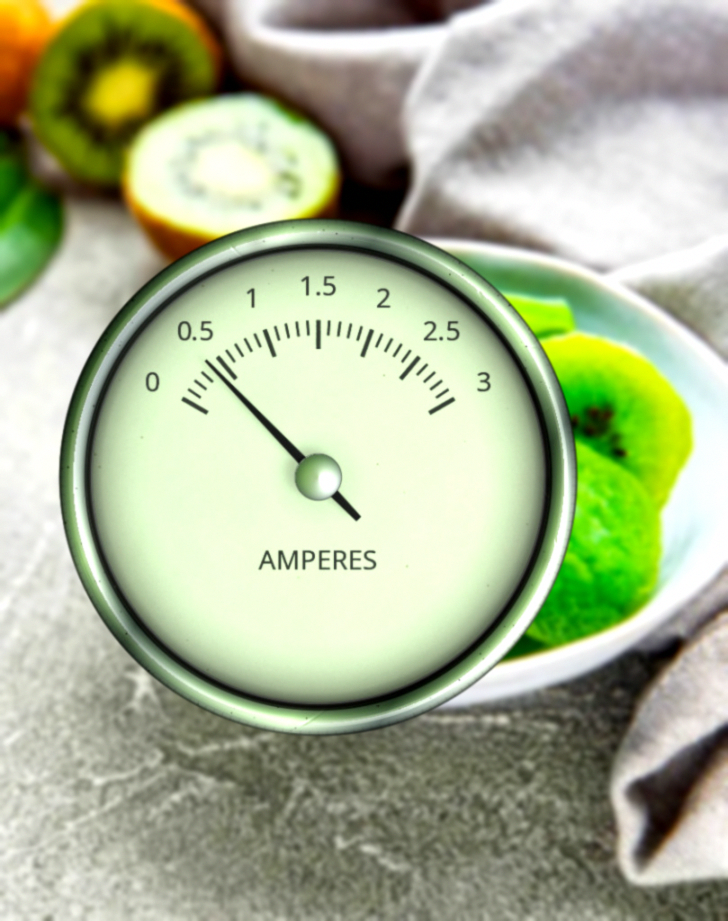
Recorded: **0.4** A
